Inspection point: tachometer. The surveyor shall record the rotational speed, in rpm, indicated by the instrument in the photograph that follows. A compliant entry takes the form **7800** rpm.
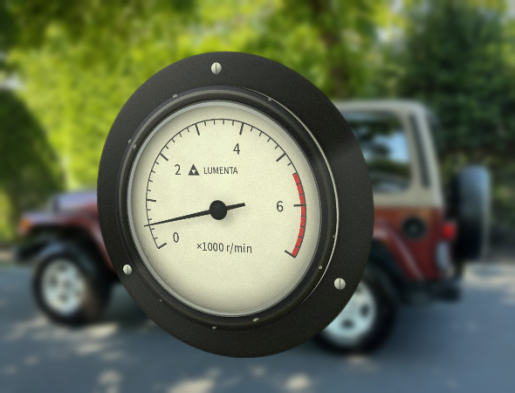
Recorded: **500** rpm
